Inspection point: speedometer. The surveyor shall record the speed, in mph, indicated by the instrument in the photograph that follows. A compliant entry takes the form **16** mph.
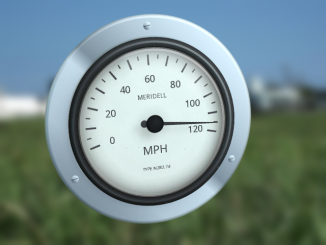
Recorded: **115** mph
